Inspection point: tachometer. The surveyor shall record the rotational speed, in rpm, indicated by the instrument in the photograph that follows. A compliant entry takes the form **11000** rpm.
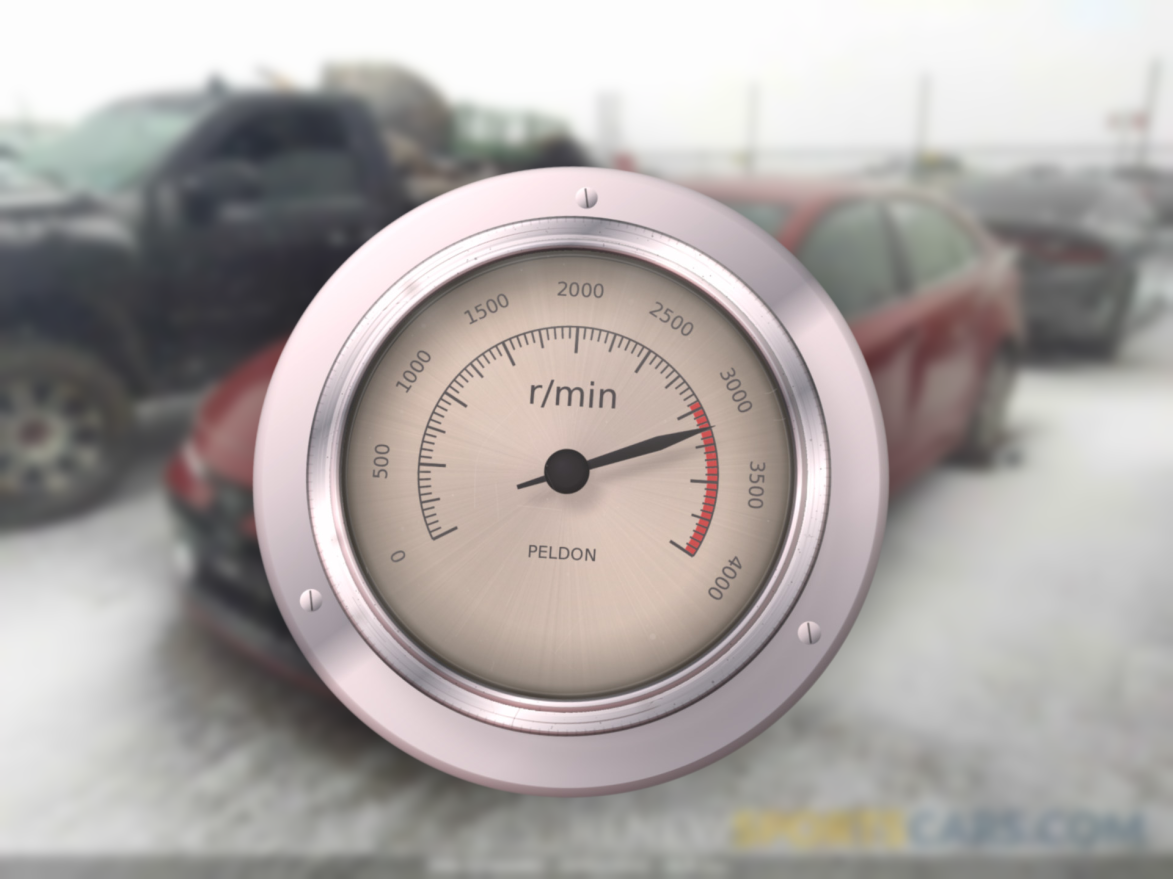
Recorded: **3150** rpm
